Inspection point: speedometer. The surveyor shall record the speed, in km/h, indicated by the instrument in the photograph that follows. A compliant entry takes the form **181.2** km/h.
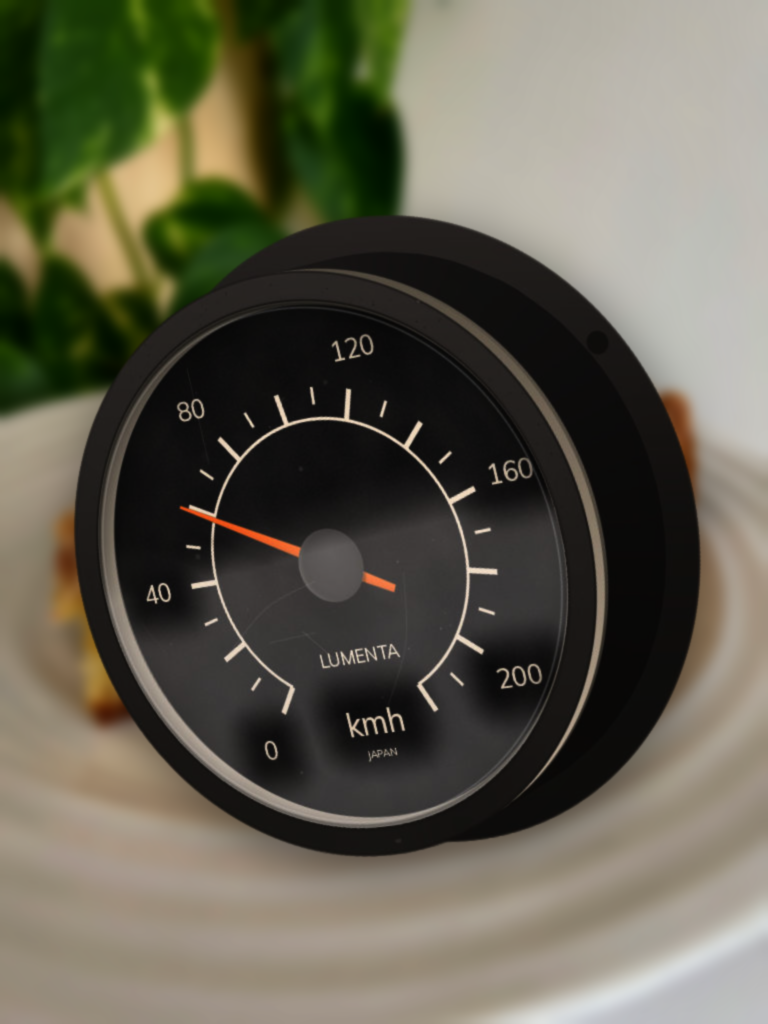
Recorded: **60** km/h
